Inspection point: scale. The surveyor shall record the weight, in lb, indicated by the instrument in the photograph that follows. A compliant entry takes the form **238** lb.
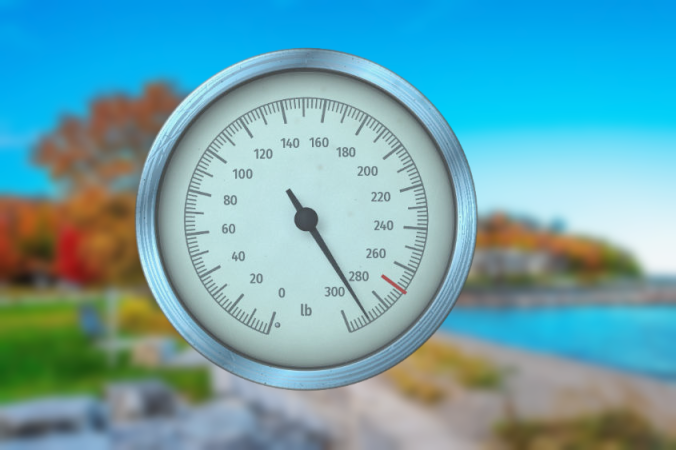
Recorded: **290** lb
